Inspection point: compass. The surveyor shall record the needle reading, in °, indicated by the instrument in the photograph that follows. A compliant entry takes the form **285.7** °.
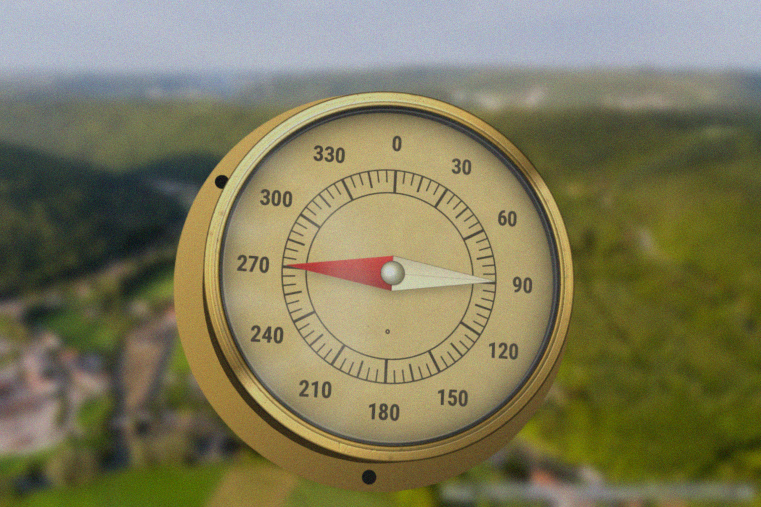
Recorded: **270** °
